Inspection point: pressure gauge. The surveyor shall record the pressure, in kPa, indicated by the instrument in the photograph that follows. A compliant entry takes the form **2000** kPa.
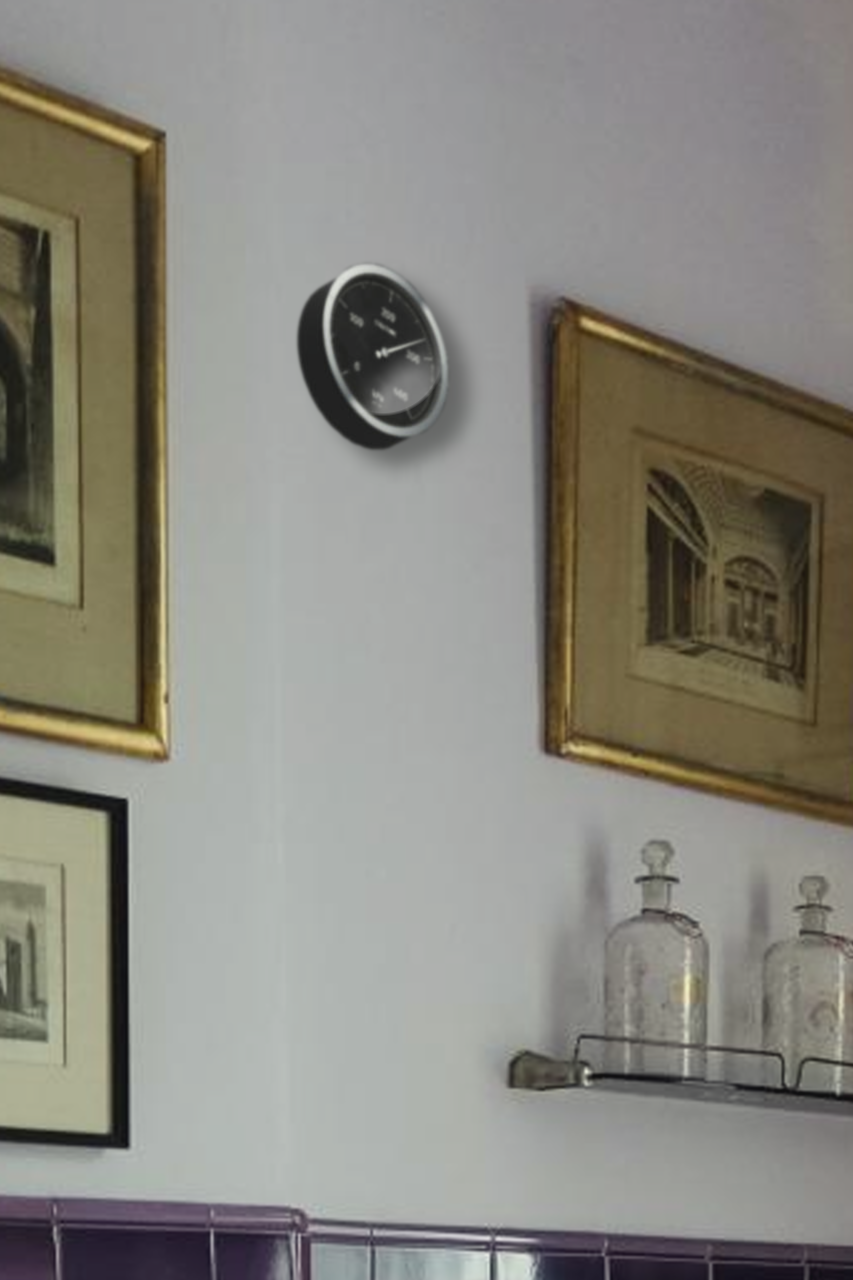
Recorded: **275** kPa
